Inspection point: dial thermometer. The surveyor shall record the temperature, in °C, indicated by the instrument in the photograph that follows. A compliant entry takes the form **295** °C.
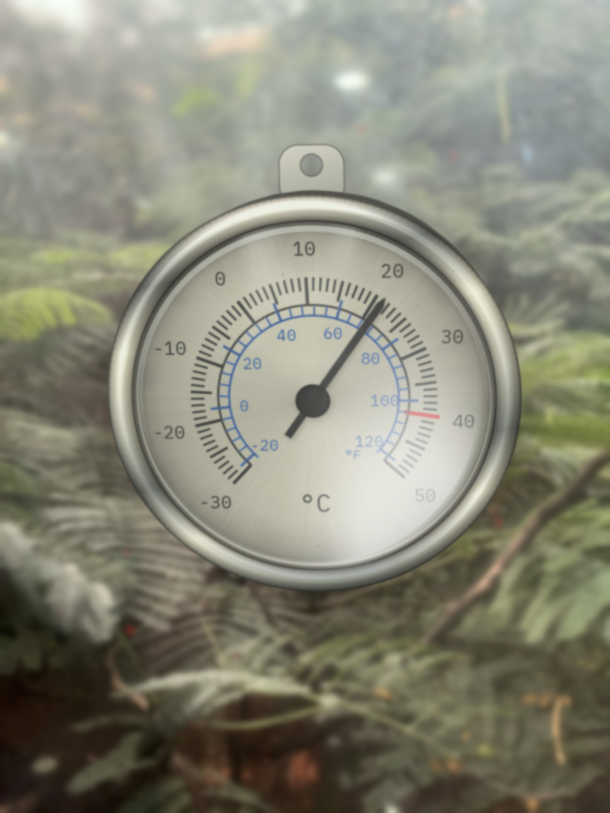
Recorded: **21** °C
